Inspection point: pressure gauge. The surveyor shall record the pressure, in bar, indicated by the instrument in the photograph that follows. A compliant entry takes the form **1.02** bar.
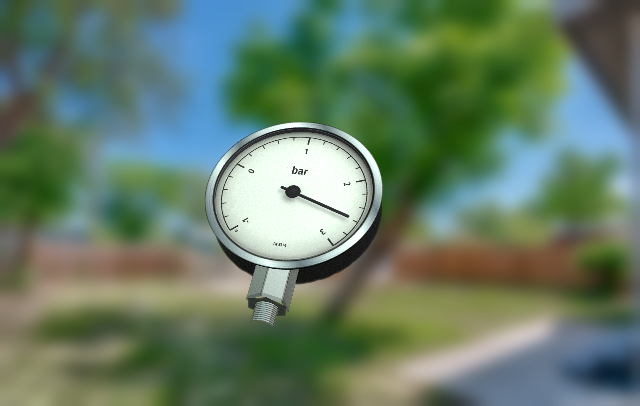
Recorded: **2.6** bar
